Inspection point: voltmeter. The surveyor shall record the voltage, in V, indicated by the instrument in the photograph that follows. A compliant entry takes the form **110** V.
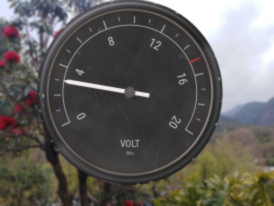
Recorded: **3** V
